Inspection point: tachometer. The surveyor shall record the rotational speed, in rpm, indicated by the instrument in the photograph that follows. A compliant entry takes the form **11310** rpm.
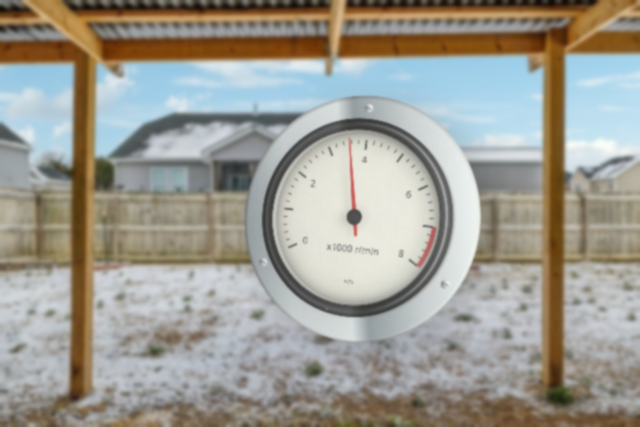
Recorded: **3600** rpm
